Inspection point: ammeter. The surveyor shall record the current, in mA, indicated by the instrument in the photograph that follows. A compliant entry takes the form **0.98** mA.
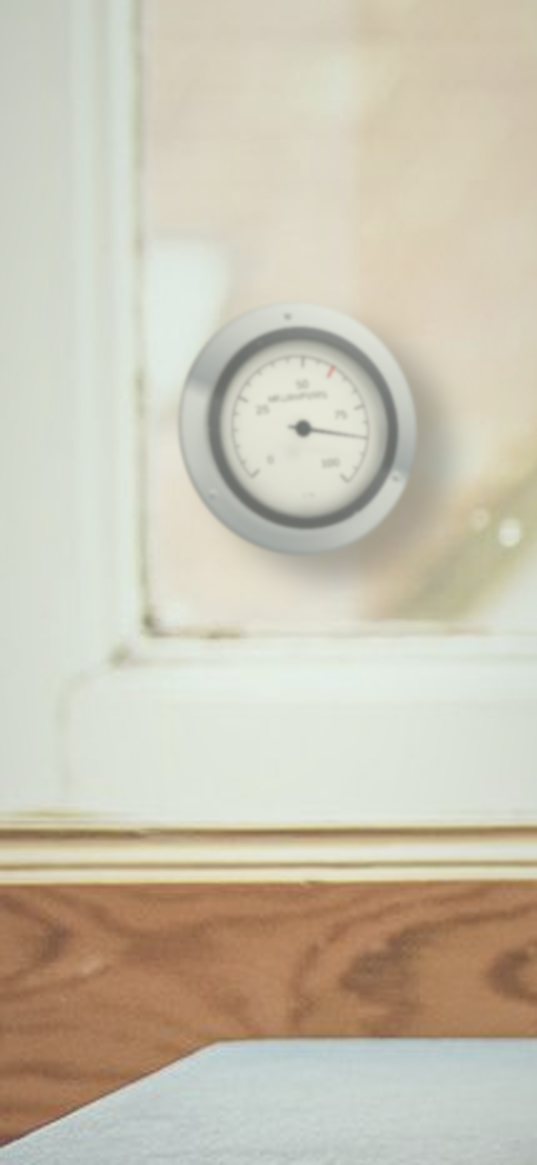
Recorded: **85** mA
